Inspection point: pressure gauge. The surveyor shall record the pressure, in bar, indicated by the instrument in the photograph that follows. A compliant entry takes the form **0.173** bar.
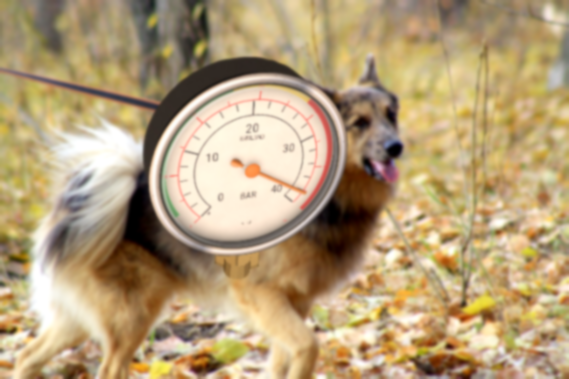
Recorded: **38** bar
